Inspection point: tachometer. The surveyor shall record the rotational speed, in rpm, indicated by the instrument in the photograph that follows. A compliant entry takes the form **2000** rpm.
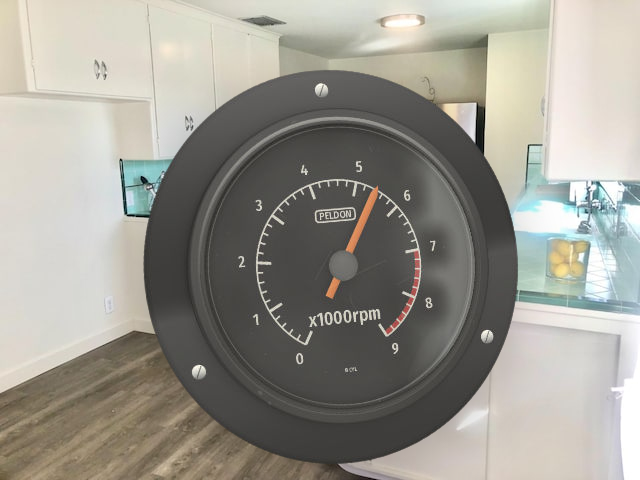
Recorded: **5400** rpm
